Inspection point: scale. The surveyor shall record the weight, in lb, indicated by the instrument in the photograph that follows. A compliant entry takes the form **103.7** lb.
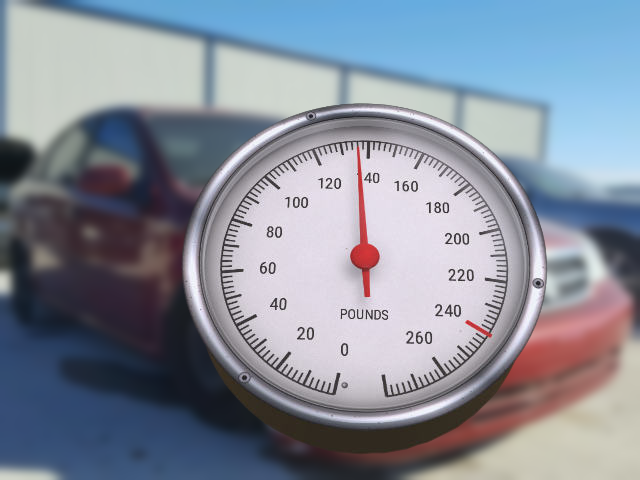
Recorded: **136** lb
